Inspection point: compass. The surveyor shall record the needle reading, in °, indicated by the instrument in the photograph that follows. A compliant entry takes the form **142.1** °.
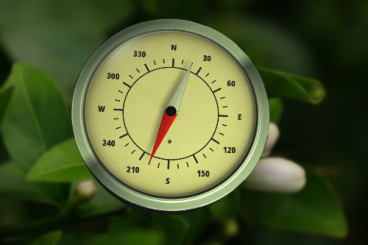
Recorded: **200** °
